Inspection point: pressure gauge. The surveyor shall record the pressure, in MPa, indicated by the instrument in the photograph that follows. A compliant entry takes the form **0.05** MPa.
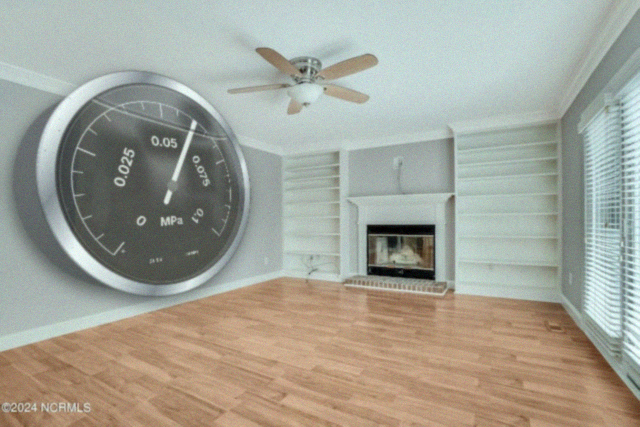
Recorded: **0.06** MPa
